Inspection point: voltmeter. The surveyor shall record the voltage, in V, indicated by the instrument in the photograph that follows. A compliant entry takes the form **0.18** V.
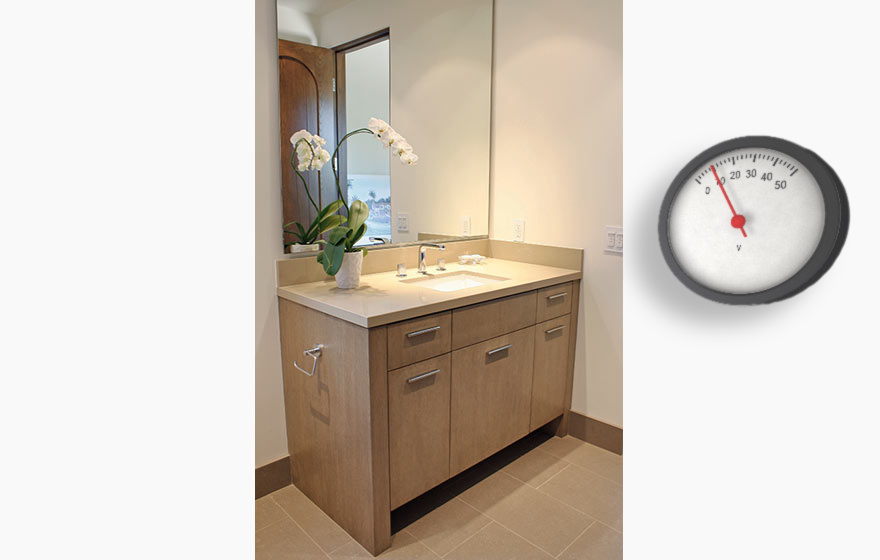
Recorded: **10** V
